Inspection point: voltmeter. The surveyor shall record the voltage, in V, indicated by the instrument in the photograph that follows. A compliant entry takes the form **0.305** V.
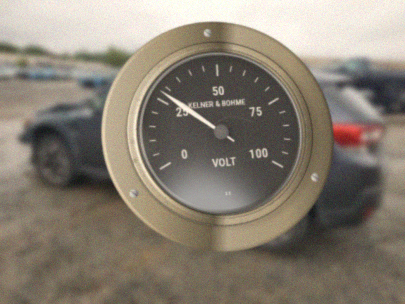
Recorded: **27.5** V
